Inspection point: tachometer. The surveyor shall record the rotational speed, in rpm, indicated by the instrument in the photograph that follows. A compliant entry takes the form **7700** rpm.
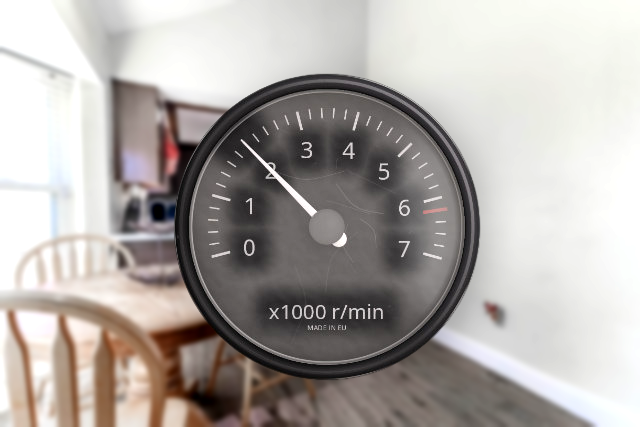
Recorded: **2000** rpm
